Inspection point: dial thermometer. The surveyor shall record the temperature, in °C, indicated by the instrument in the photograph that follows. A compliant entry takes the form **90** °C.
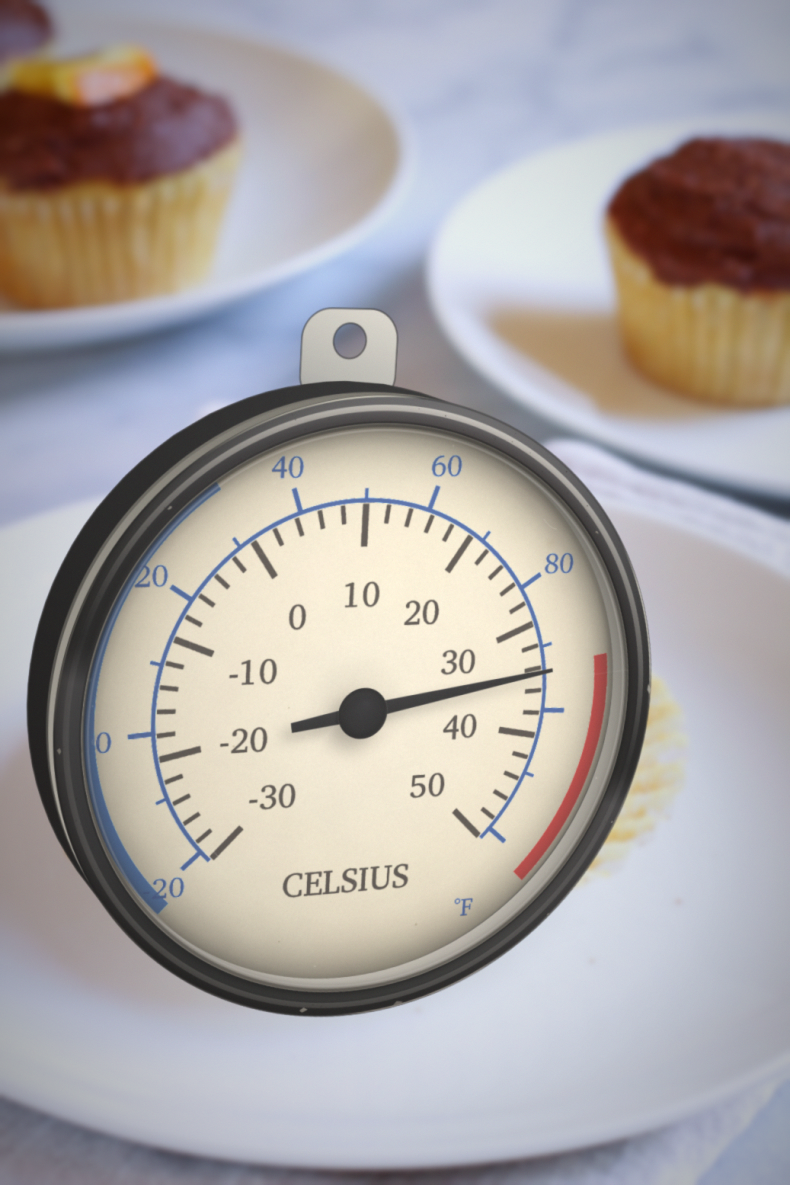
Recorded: **34** °C
